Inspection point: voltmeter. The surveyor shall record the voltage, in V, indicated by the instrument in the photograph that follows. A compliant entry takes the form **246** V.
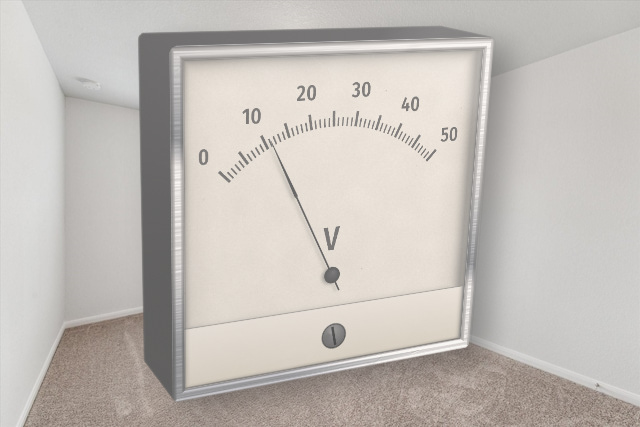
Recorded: **11** V
